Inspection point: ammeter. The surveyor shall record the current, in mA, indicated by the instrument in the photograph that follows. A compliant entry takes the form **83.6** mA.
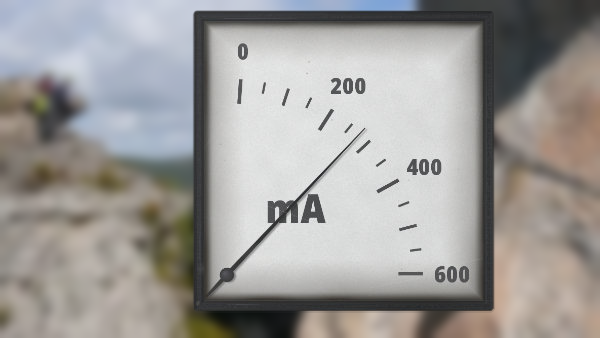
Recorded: **275** mA
